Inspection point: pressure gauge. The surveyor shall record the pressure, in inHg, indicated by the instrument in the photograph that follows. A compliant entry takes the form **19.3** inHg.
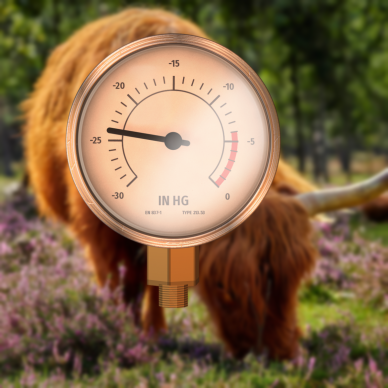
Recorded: **-24** inHg
